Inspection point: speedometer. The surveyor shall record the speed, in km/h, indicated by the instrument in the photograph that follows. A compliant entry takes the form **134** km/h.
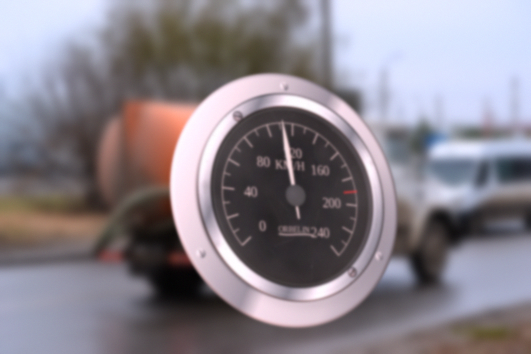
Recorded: **110** km/h
